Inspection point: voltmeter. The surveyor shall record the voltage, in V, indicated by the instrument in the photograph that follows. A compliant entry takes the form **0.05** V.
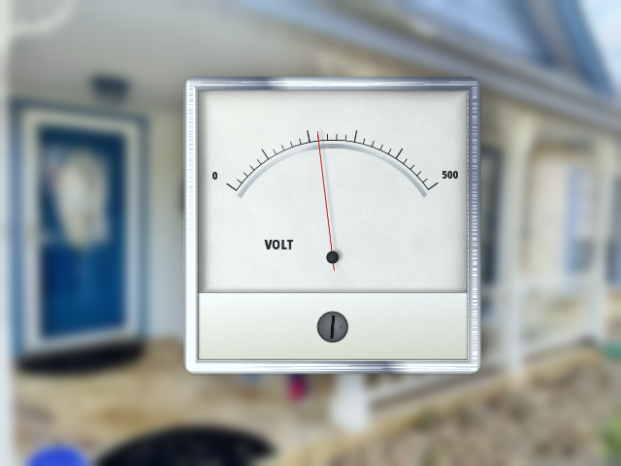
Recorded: **220** V
